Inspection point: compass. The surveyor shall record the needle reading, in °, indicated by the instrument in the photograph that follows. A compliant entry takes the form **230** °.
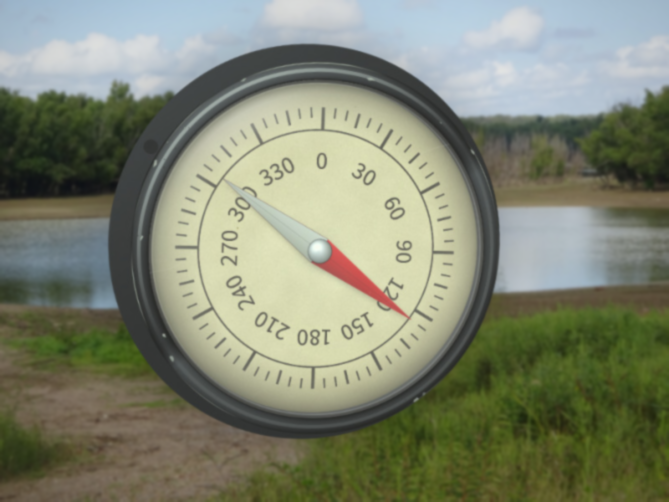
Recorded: **125** °
